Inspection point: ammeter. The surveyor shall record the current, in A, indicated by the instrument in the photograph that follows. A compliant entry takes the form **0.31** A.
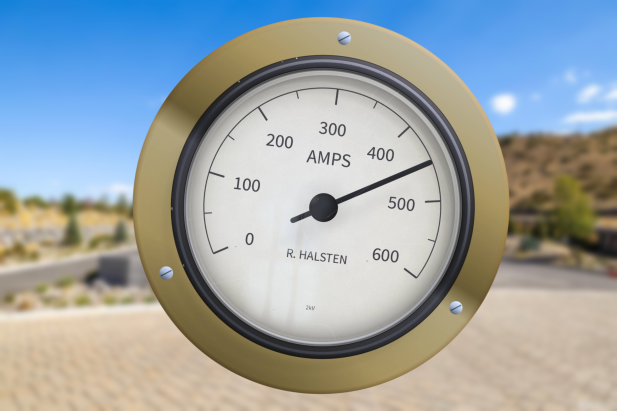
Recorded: **450** A
